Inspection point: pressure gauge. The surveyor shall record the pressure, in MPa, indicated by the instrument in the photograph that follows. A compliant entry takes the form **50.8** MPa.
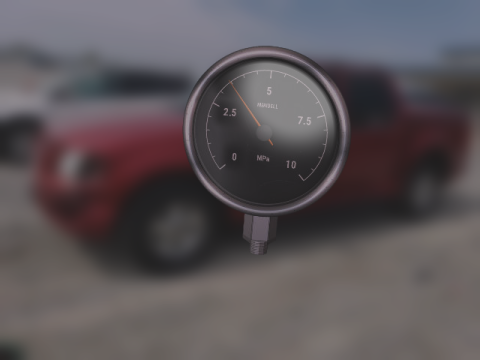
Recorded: **3.5** MPa
